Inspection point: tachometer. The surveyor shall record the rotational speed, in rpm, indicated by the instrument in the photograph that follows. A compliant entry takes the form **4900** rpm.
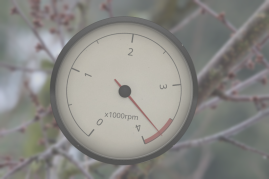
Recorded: **3750** rpm
